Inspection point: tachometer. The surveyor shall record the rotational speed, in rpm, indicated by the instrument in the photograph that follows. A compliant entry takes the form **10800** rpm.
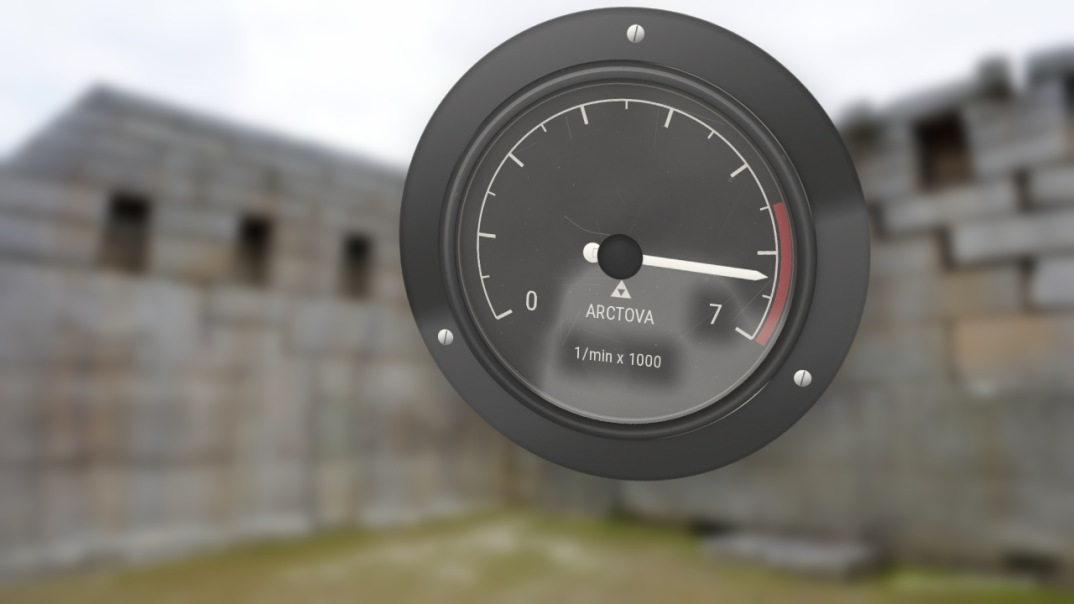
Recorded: **6250** rpm
